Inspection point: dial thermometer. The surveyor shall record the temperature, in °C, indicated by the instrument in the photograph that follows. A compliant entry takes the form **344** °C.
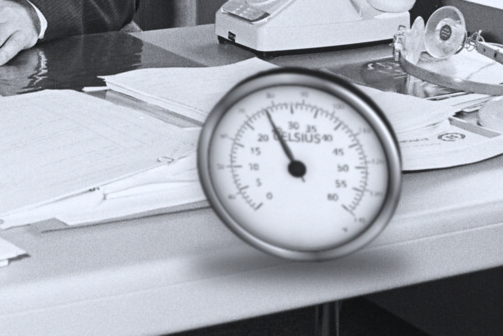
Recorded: **25** °C
